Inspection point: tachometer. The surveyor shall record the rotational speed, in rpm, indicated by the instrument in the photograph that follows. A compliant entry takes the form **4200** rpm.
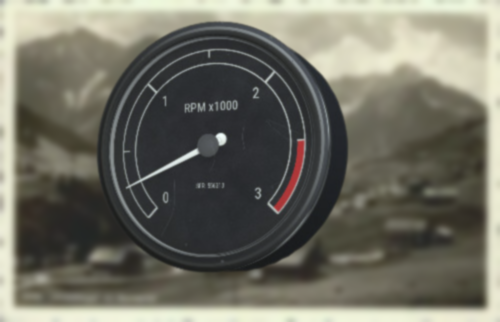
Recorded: **250** rpm
